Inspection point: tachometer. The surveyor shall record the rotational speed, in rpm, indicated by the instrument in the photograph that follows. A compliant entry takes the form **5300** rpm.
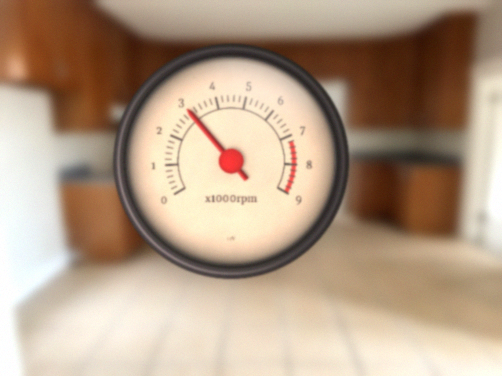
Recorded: **3000** rpm
